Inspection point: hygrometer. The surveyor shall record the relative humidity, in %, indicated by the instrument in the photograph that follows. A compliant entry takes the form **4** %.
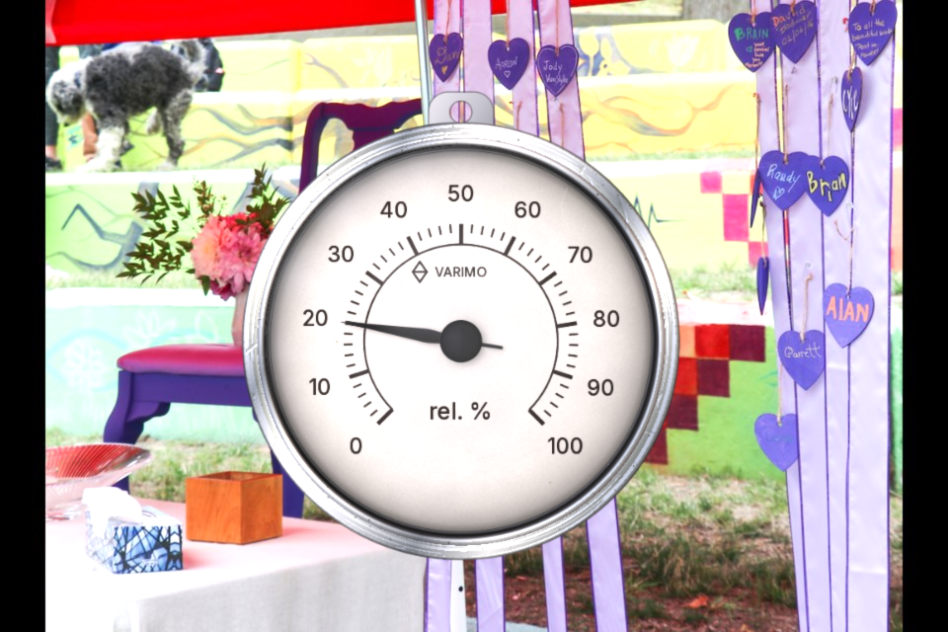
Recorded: **20** %
